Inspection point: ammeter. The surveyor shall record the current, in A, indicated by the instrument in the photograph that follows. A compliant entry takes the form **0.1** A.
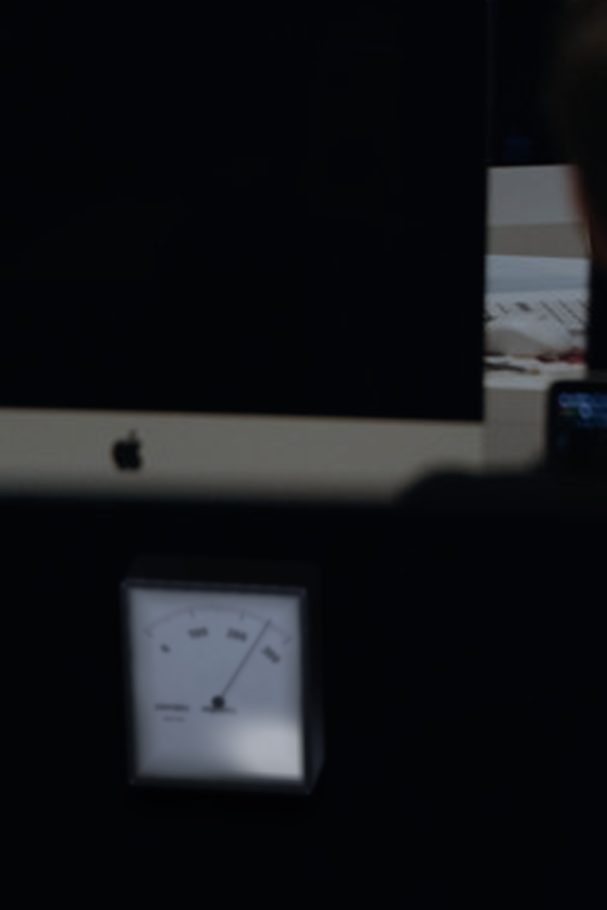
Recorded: **250** A
